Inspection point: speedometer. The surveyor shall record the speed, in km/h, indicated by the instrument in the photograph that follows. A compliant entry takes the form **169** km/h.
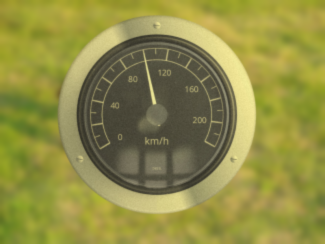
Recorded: **100** km/h
